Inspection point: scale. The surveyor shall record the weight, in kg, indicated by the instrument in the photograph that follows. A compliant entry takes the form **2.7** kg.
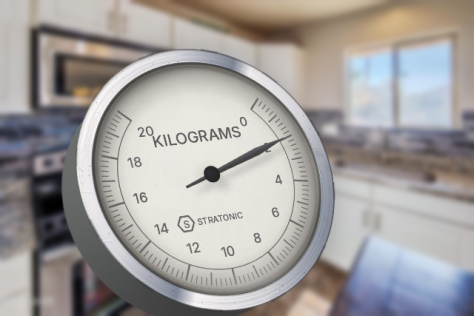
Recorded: **2** kg
